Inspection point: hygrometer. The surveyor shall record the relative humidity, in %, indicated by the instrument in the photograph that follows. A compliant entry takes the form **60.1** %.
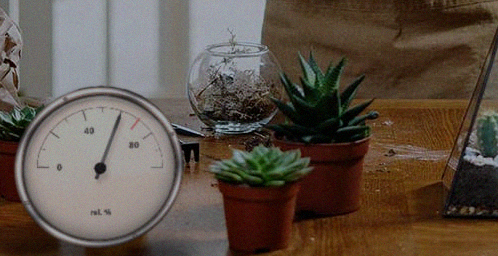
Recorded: **60** %
